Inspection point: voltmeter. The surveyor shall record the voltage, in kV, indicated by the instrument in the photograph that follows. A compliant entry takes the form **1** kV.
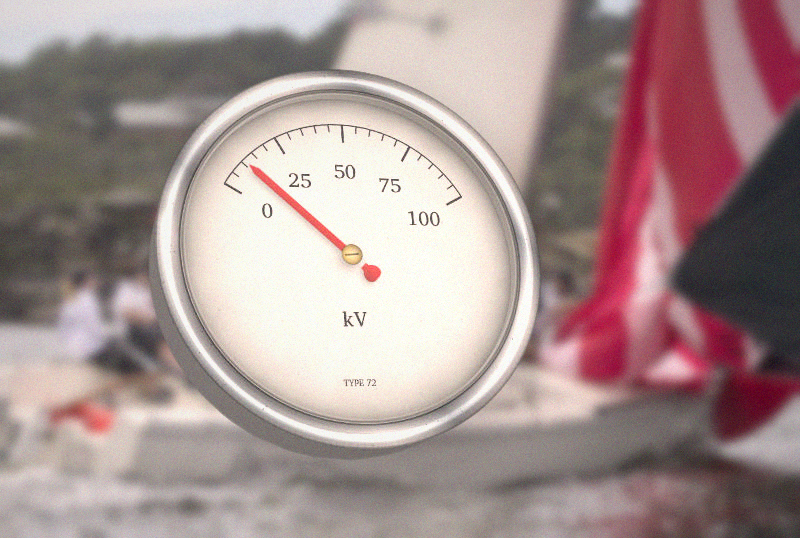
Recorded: **10** kV
